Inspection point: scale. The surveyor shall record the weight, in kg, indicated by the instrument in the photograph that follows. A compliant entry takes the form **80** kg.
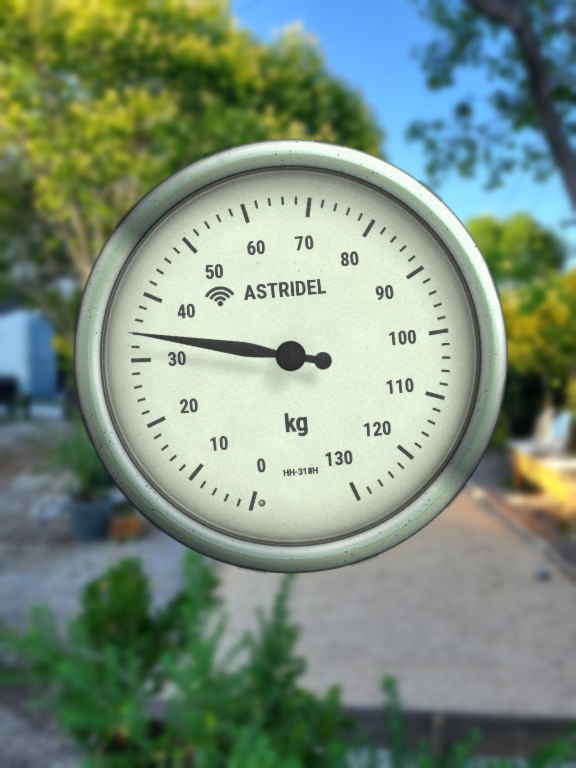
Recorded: **34** kg
